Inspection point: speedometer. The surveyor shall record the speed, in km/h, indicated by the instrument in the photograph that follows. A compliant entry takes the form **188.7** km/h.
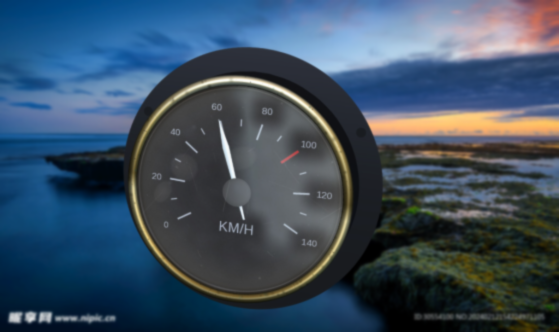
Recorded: **60** km/h
